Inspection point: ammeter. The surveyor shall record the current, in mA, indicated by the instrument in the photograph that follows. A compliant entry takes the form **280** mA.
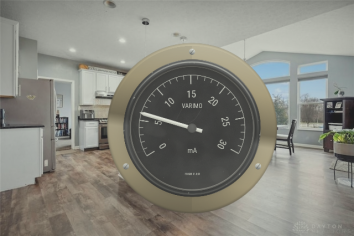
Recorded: **6** mA
